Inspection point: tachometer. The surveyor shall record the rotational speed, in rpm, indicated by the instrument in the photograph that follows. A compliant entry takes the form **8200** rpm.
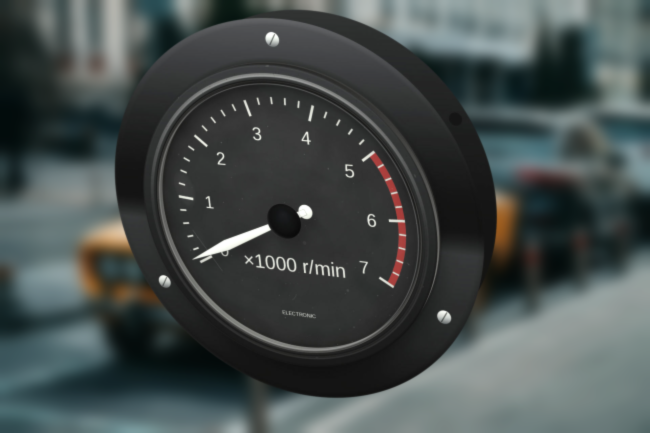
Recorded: **100** rpm
